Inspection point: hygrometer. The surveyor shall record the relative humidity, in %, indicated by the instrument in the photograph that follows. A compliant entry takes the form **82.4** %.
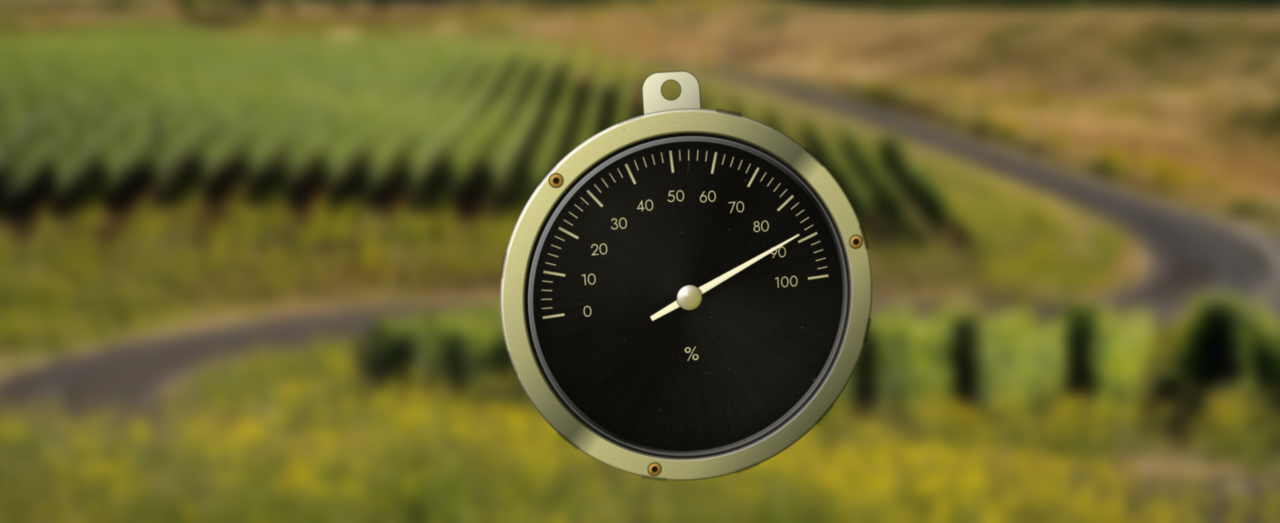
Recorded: **88** %
